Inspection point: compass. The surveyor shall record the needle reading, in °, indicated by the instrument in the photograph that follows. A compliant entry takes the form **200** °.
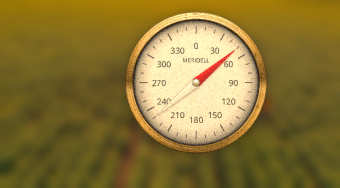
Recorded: **50** °
